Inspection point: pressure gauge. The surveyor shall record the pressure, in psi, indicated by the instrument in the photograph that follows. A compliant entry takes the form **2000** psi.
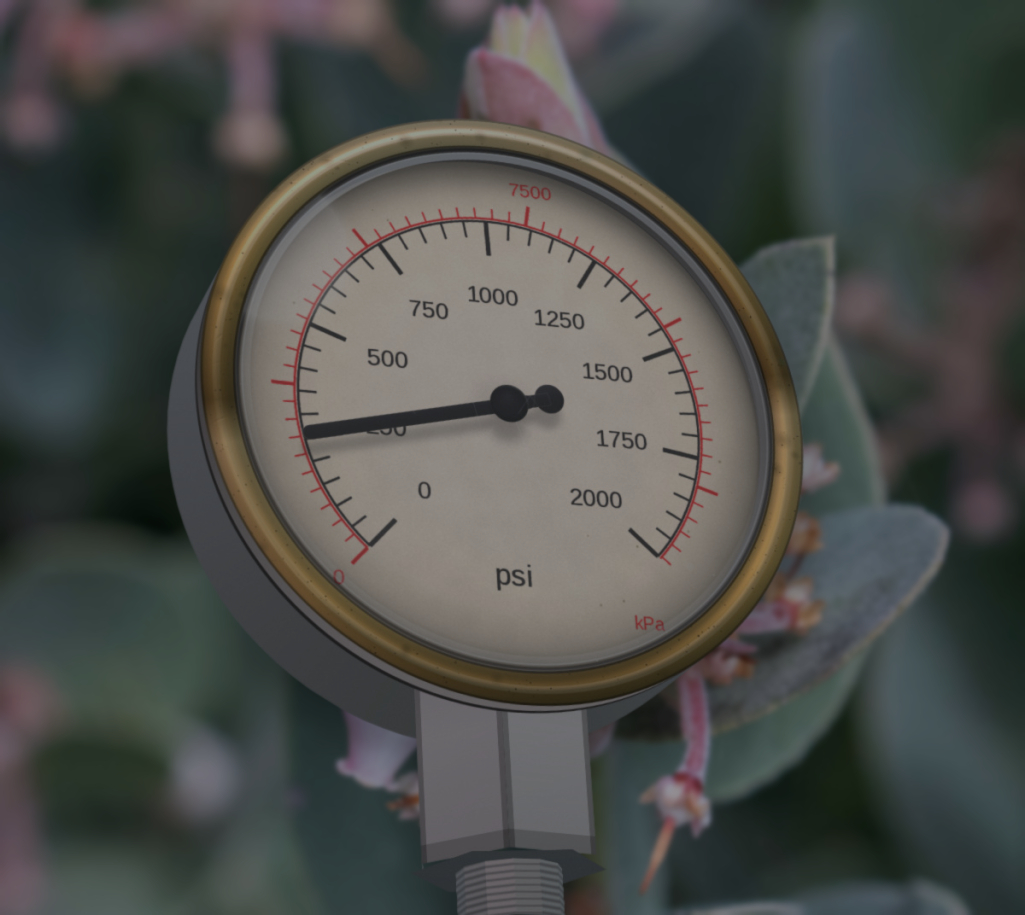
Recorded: **250** psi
